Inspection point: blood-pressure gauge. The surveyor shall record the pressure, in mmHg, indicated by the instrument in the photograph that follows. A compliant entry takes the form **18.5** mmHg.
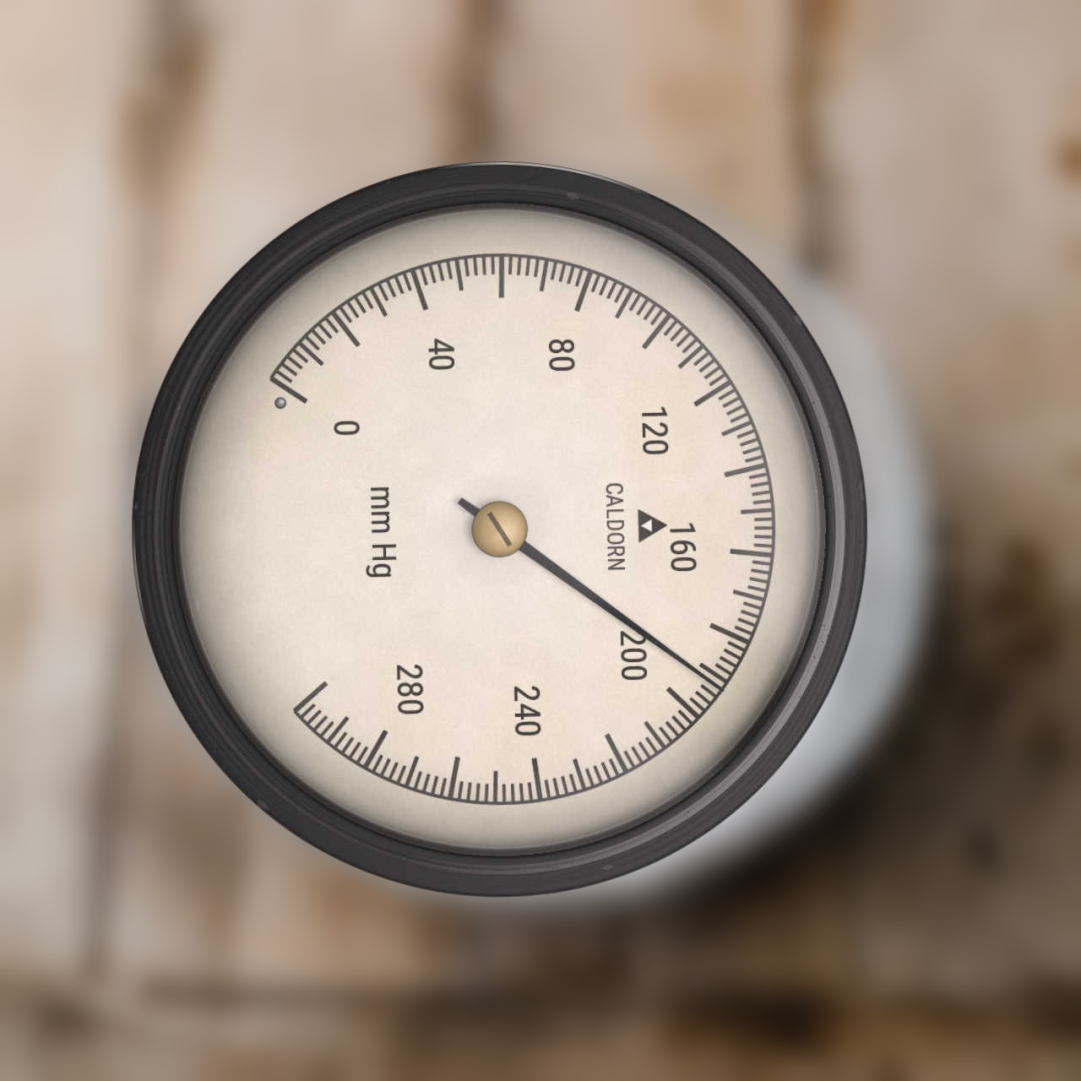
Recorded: **192** mmHg
